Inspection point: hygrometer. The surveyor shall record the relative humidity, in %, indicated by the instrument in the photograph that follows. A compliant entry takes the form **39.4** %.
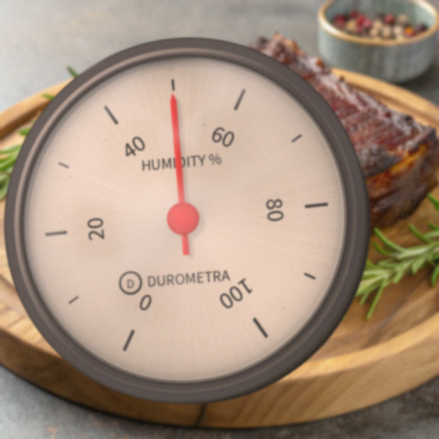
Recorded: **50** %
